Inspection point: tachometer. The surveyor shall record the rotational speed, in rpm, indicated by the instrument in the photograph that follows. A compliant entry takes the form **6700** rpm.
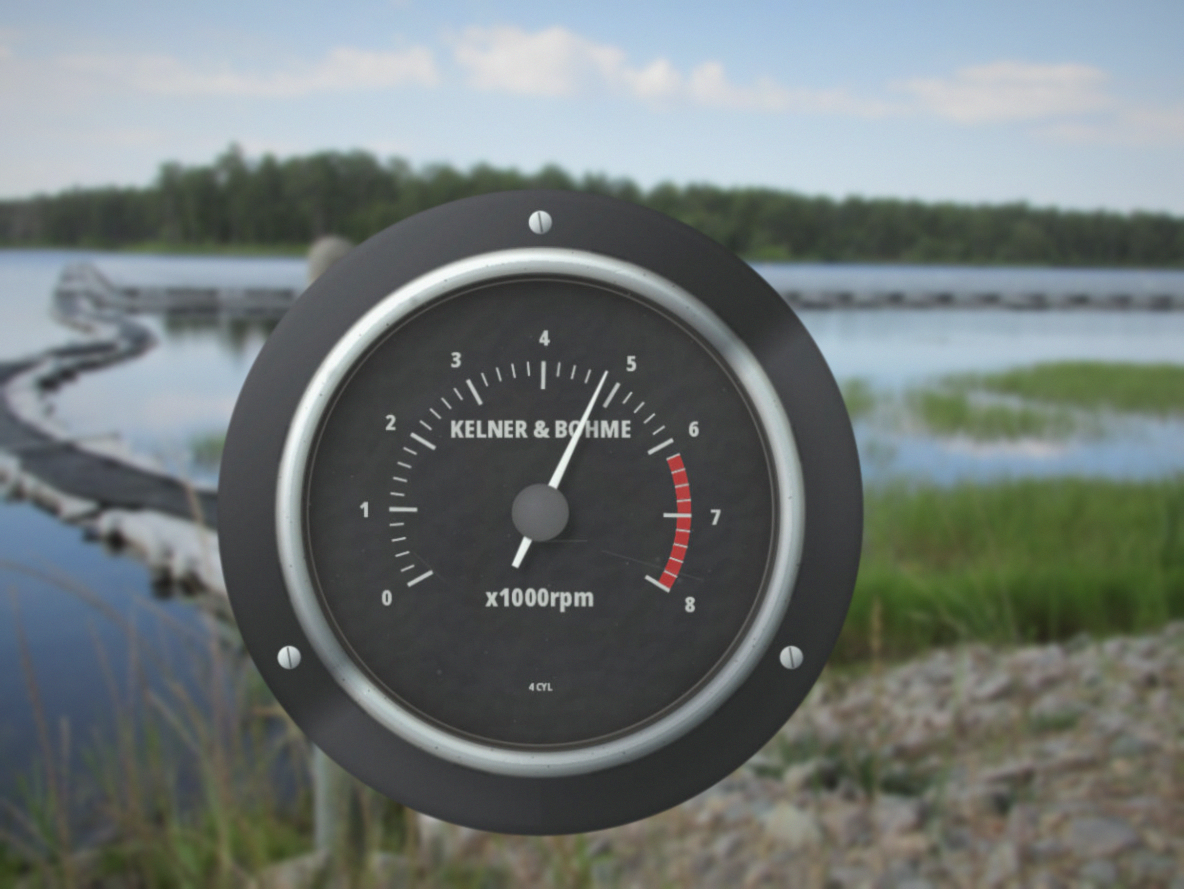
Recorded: **4800** rpm
